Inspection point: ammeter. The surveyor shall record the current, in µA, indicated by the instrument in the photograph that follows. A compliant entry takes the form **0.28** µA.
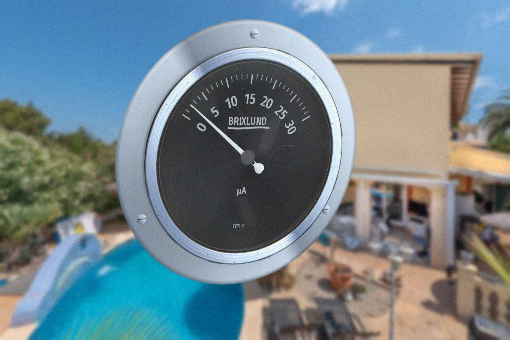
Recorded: **2** µA
